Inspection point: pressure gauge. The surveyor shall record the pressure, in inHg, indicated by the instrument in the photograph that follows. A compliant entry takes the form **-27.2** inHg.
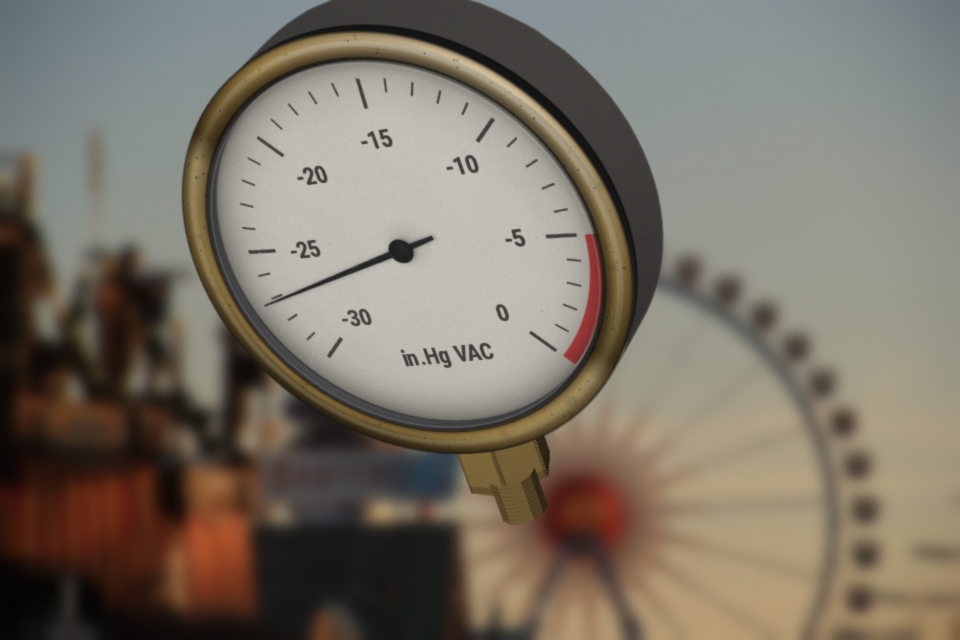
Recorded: **-27** inHg
